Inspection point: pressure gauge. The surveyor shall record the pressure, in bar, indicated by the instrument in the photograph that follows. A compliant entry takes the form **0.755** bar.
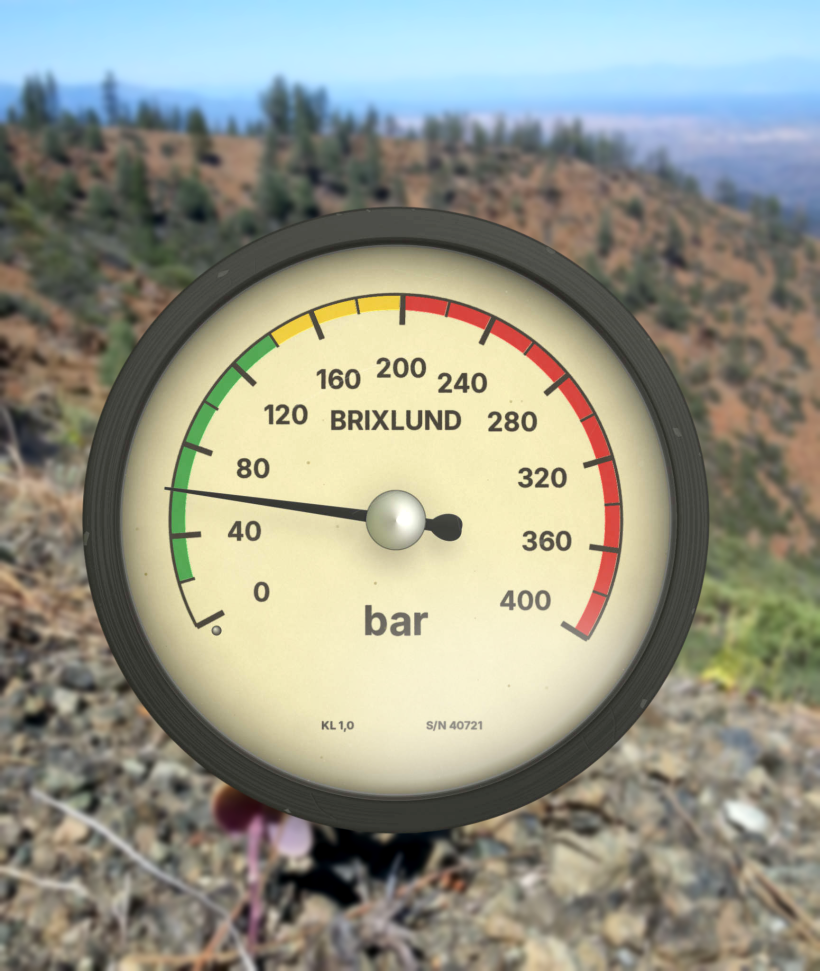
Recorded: **60** bar
